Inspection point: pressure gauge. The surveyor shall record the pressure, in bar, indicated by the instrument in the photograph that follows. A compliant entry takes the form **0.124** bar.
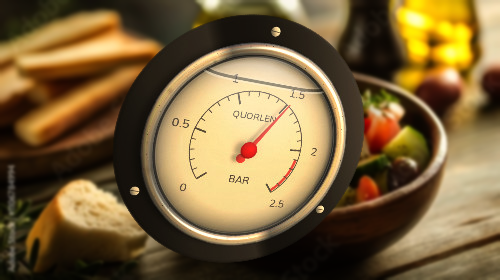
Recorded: **1.5** bar
